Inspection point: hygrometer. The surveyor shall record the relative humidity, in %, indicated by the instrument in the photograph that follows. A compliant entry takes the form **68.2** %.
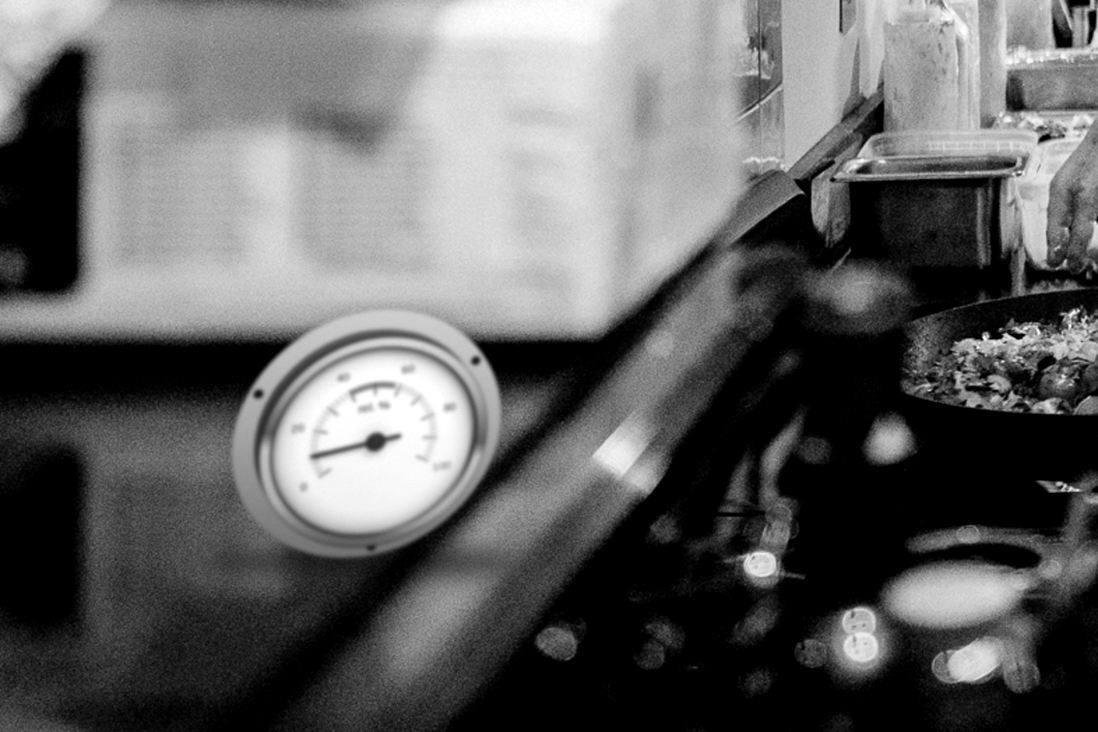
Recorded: **10** %
